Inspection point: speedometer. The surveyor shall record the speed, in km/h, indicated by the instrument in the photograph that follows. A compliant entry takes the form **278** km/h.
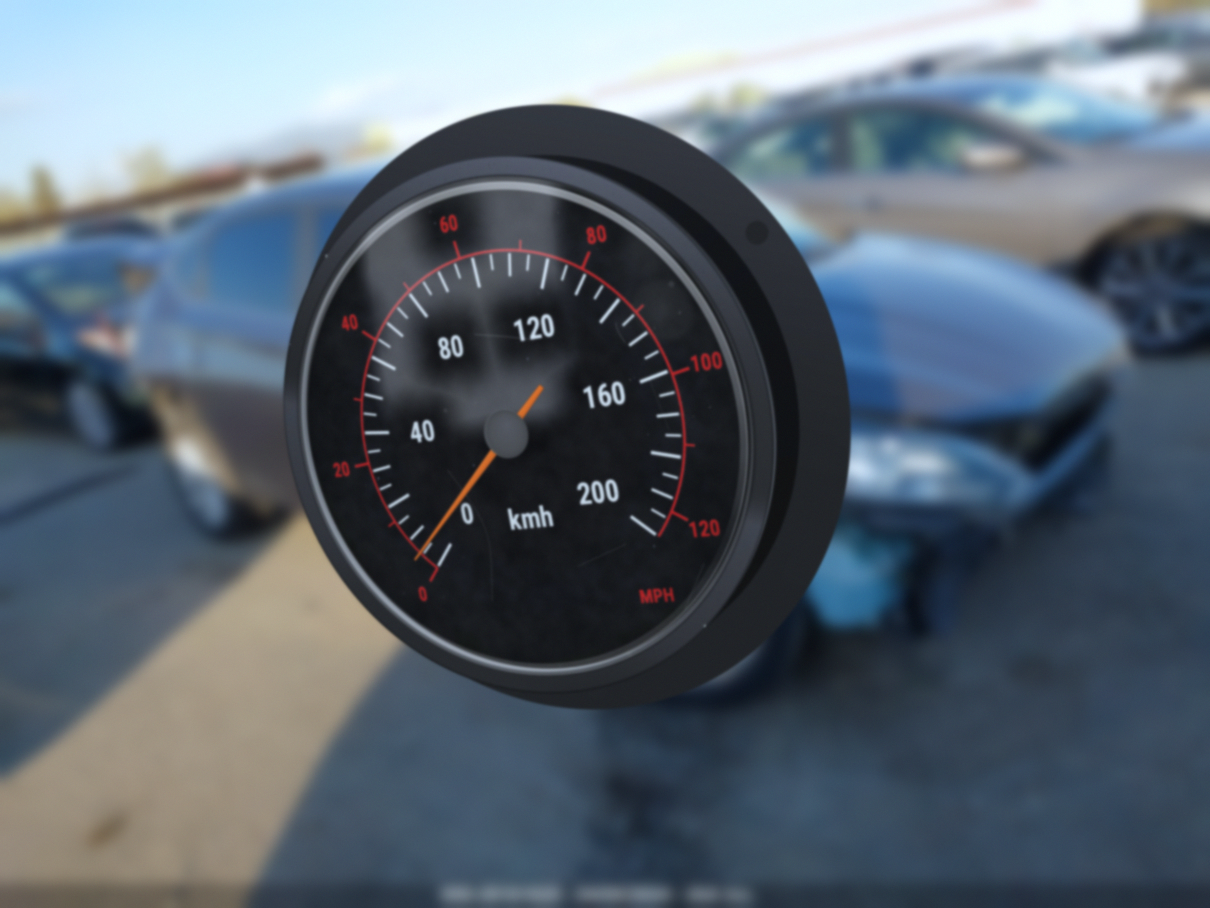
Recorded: **5** km/h
